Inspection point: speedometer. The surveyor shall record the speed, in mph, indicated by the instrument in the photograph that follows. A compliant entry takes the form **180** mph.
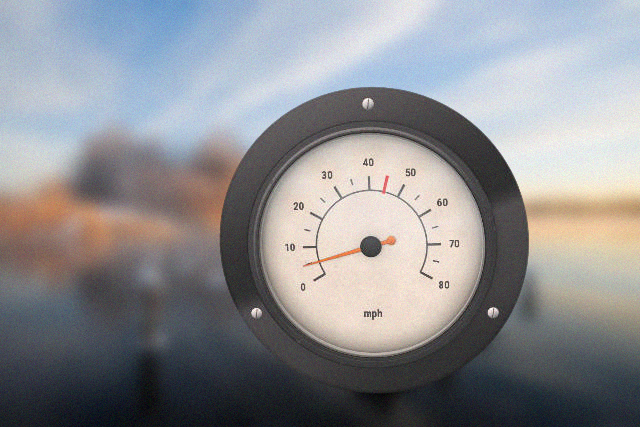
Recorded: **5** mph
